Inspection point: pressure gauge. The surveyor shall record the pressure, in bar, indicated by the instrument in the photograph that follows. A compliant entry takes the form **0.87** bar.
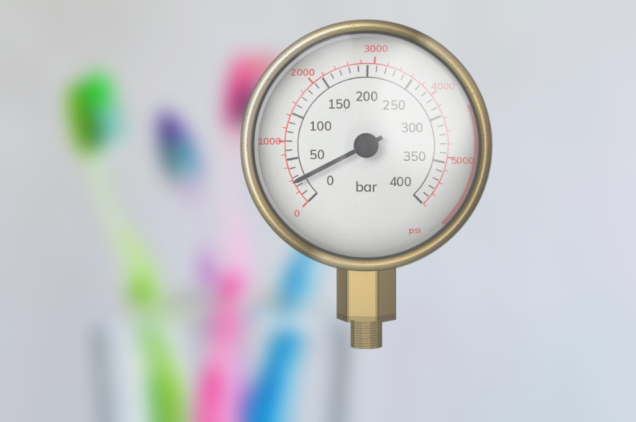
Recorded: **25** bar
